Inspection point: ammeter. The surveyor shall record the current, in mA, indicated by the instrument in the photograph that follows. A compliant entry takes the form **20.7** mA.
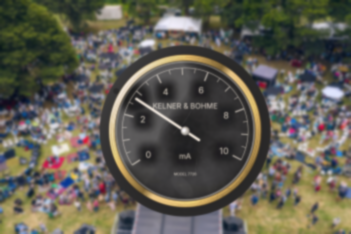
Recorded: **2.75** mA
